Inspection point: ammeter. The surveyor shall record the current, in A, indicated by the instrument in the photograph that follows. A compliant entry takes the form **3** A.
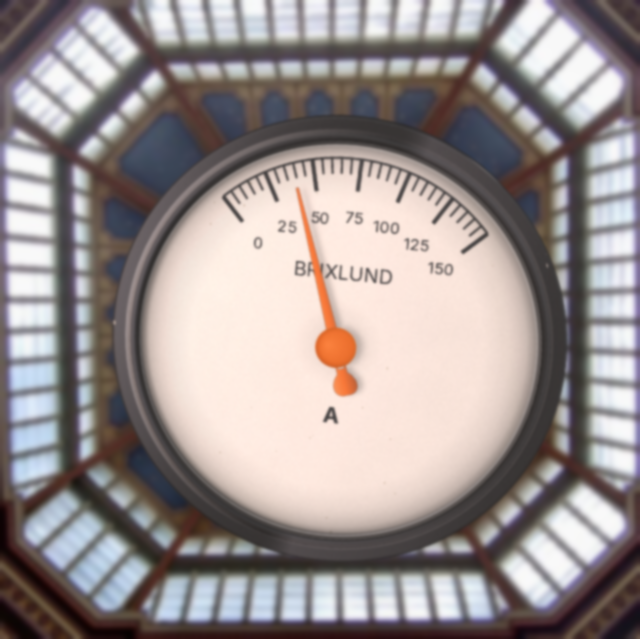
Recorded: **40** A
